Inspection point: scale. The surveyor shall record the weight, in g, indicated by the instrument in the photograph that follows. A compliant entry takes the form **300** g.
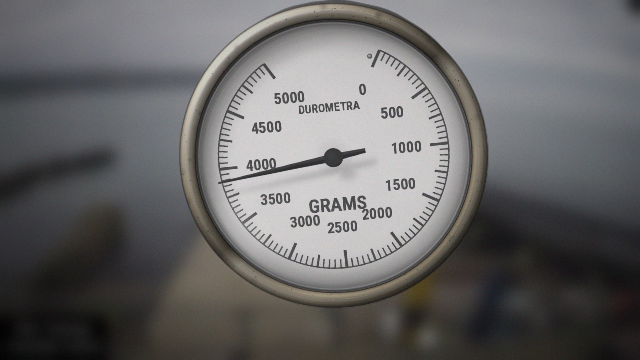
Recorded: **3900** g
